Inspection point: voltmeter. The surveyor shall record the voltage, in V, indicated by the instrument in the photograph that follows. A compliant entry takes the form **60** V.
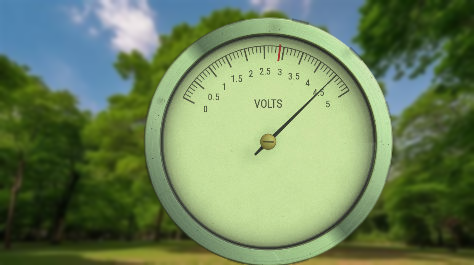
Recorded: **4.5** V
